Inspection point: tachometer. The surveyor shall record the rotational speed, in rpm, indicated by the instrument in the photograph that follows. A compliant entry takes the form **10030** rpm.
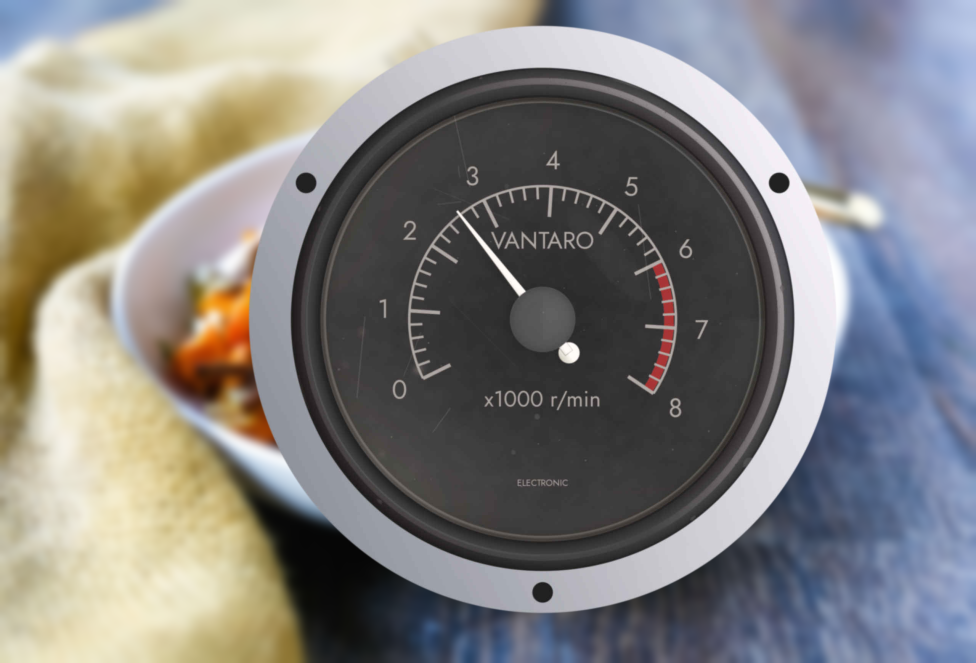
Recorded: **2600** rpm
